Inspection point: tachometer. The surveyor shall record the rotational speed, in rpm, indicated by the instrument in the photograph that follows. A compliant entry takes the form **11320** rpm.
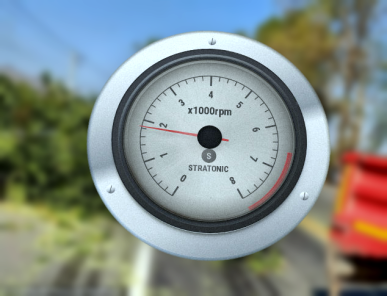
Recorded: **1800** rpm
